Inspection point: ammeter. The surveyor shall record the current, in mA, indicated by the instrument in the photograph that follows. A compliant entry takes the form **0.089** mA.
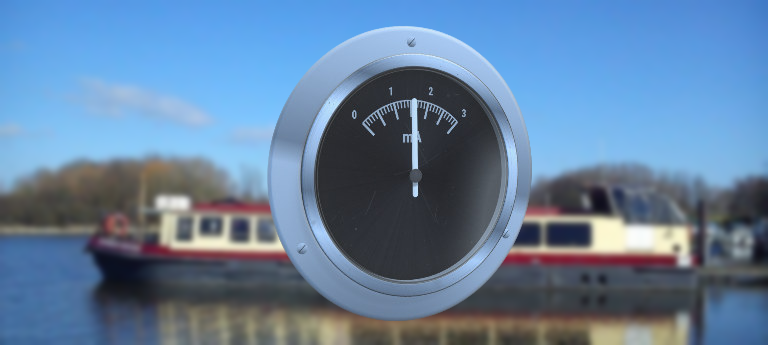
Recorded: **1.5** mA
